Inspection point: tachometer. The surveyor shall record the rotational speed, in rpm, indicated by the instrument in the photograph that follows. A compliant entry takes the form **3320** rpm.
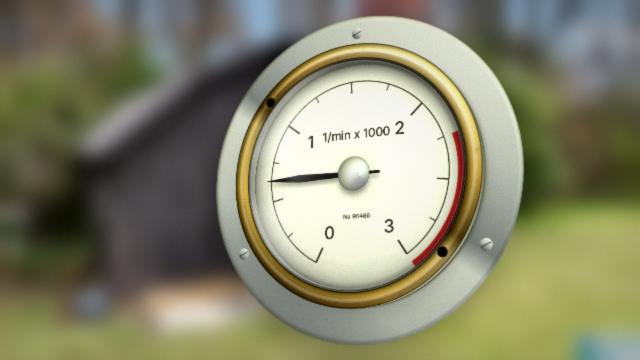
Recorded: **625** rpm
